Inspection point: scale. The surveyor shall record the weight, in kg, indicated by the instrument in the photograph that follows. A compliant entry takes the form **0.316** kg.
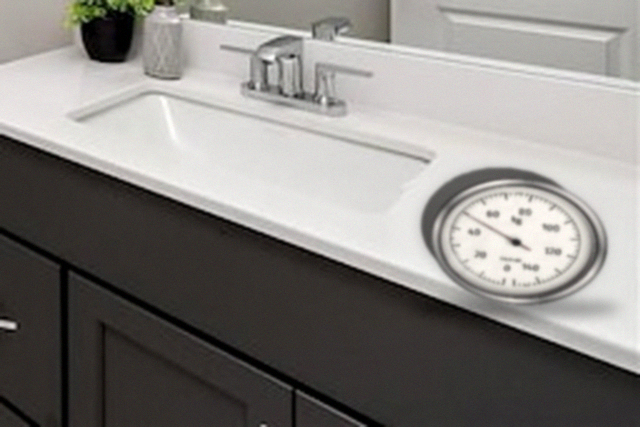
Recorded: **50** kg
